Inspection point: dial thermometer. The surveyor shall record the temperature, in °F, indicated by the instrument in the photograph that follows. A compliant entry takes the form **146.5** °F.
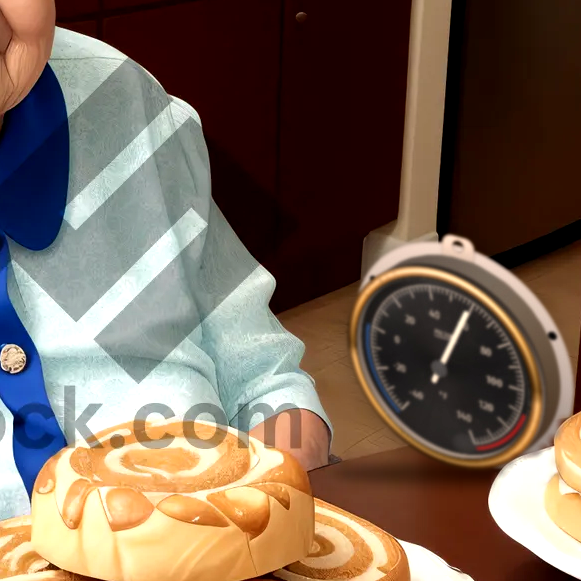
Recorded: **60** °F
